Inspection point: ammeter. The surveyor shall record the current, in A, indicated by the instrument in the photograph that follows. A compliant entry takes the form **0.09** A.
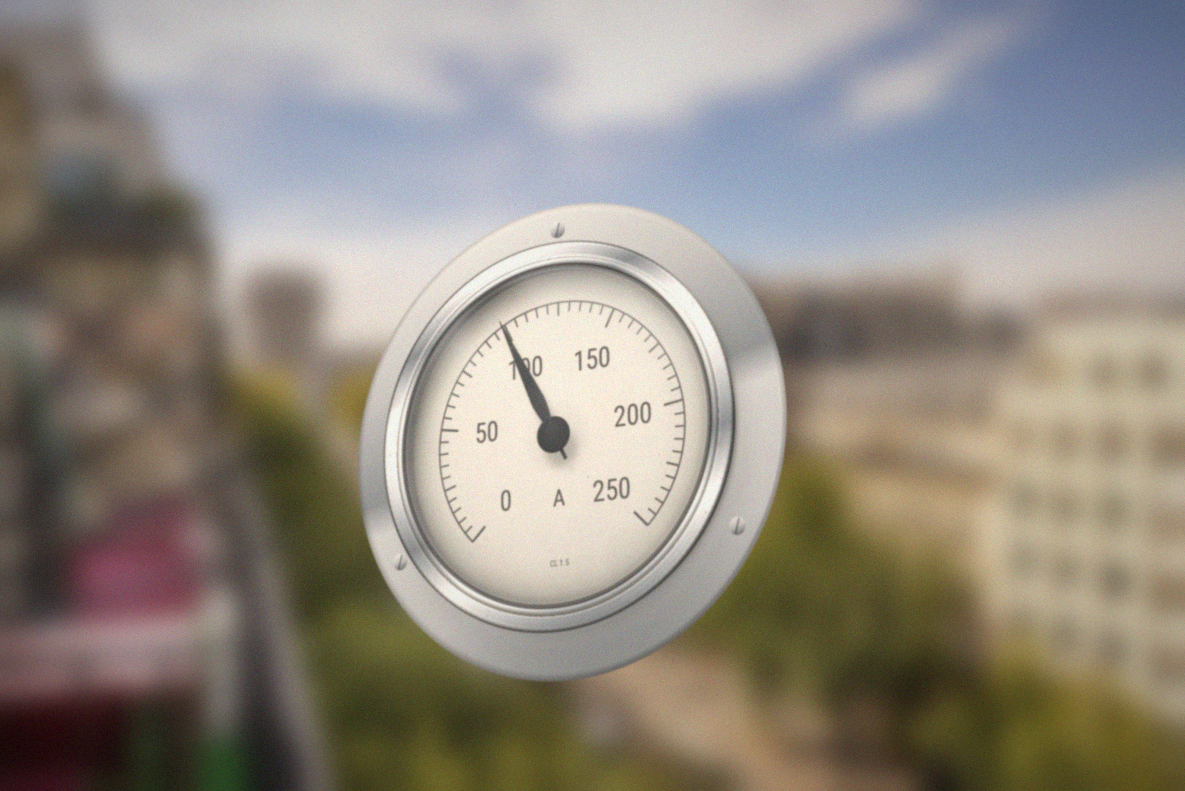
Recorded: **100** A
